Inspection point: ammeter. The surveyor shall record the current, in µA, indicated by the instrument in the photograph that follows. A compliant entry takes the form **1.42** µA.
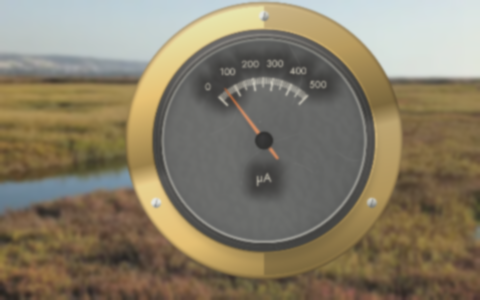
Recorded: **50** µA
